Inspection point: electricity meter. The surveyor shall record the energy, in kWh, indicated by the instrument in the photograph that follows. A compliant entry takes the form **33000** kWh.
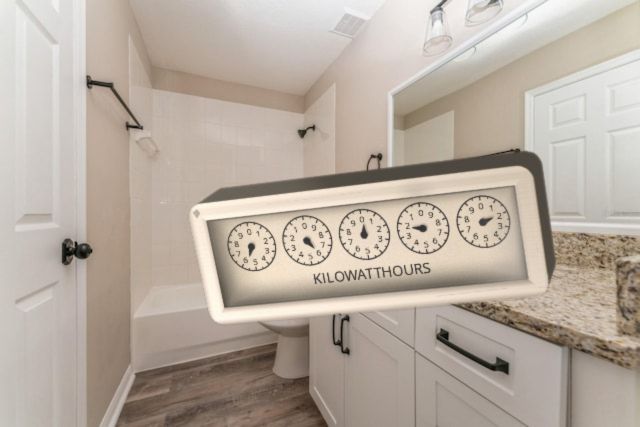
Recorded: **56022** kWh
